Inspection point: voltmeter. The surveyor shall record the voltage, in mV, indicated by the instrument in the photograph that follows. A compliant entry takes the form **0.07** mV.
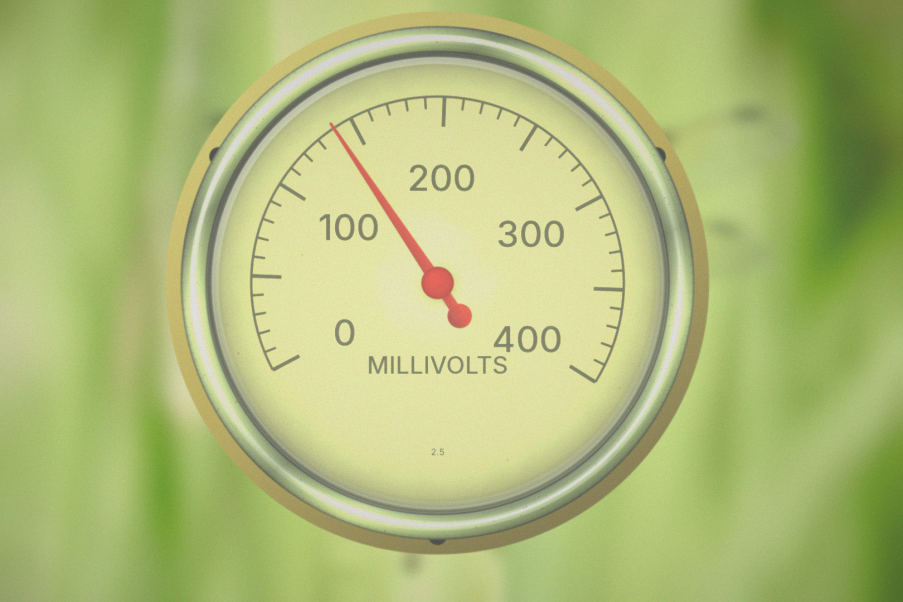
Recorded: **140** mV
